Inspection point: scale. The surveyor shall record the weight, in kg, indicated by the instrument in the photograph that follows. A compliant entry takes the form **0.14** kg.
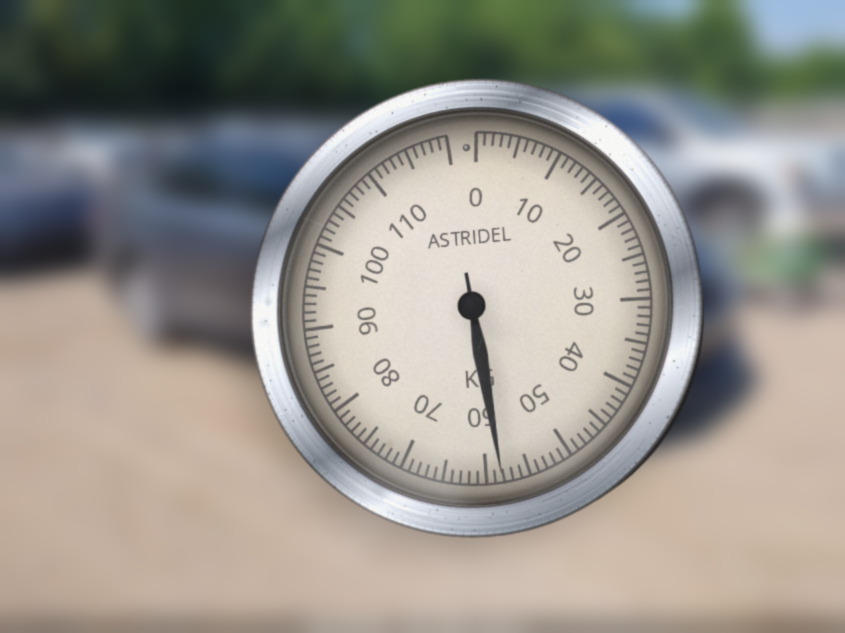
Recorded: **58** kg
